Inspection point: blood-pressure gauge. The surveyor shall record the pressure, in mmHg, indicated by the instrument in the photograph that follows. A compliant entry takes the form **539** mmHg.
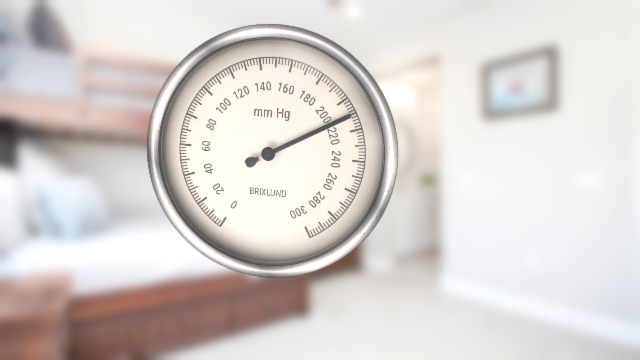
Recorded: **210** mmHg
